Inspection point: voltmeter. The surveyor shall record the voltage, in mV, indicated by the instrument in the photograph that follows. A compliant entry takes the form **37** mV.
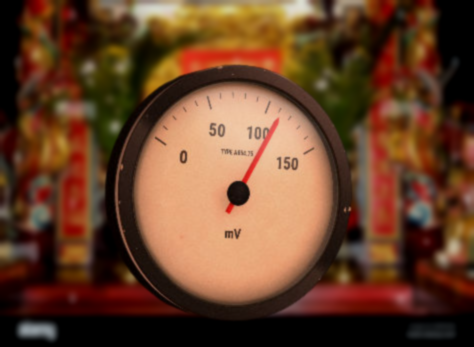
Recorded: **110** mV
